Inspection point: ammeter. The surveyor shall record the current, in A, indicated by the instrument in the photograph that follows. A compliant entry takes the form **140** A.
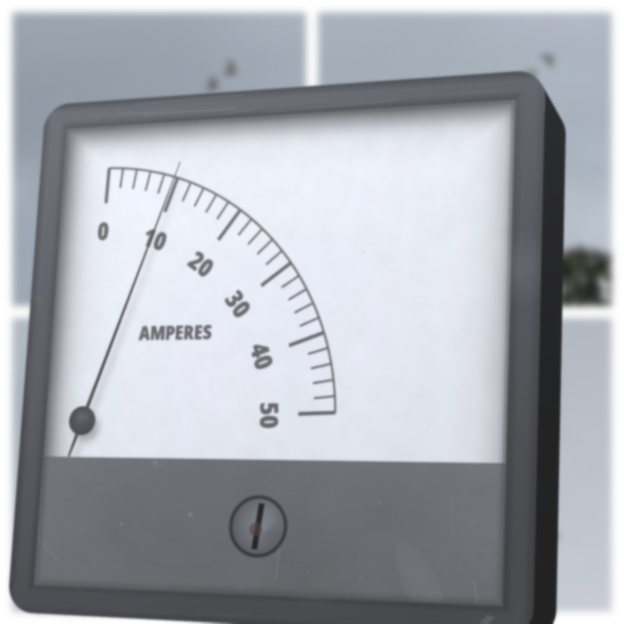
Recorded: **10** A
